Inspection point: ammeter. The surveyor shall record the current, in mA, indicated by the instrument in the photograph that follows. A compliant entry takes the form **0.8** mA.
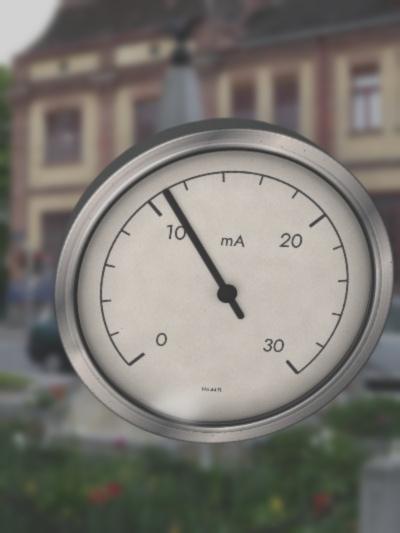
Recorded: **11** mA
